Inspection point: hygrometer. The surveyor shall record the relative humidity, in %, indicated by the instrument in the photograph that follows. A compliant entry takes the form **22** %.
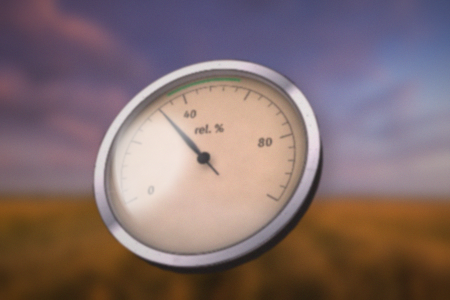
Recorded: **32** %
